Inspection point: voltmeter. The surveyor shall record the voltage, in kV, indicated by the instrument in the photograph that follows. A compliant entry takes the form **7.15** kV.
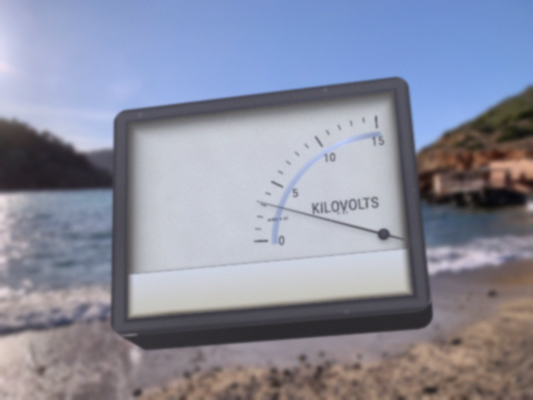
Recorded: **3** kV
